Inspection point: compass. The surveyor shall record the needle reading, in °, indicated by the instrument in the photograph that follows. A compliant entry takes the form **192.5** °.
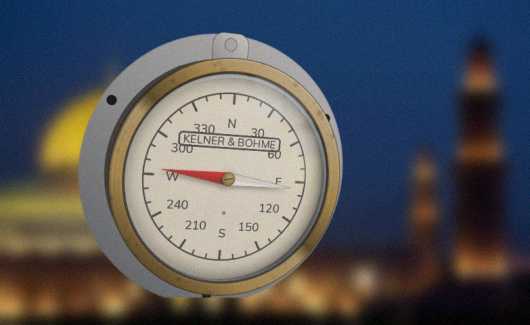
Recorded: **275** °
